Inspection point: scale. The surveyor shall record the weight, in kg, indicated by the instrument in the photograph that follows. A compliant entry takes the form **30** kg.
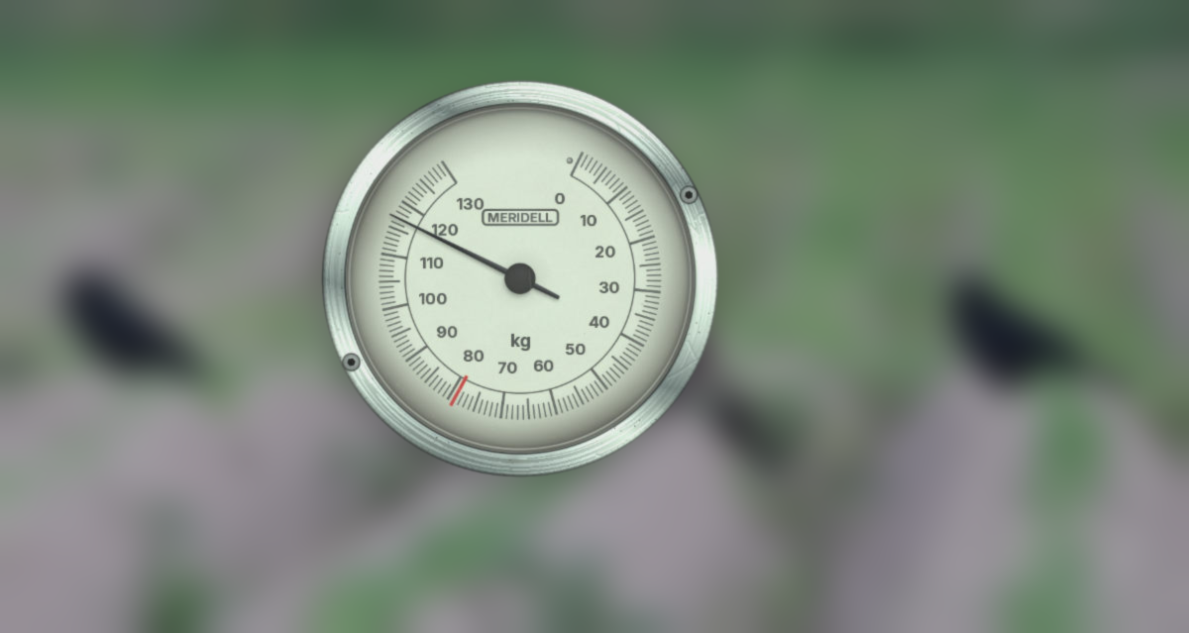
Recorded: **117** kg
